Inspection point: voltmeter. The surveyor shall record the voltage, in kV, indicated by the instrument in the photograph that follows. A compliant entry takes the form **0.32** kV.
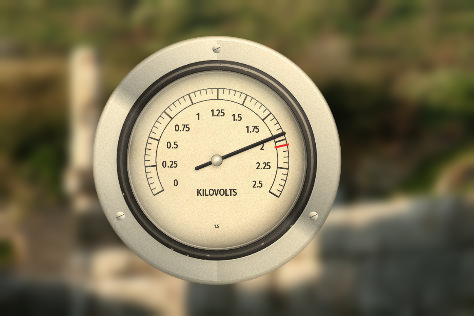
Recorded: **1.95** kV
